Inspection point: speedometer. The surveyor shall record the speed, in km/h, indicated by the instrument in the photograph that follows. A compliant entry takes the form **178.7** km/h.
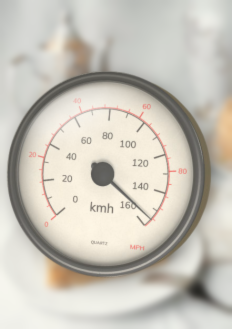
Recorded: **155** km/h
